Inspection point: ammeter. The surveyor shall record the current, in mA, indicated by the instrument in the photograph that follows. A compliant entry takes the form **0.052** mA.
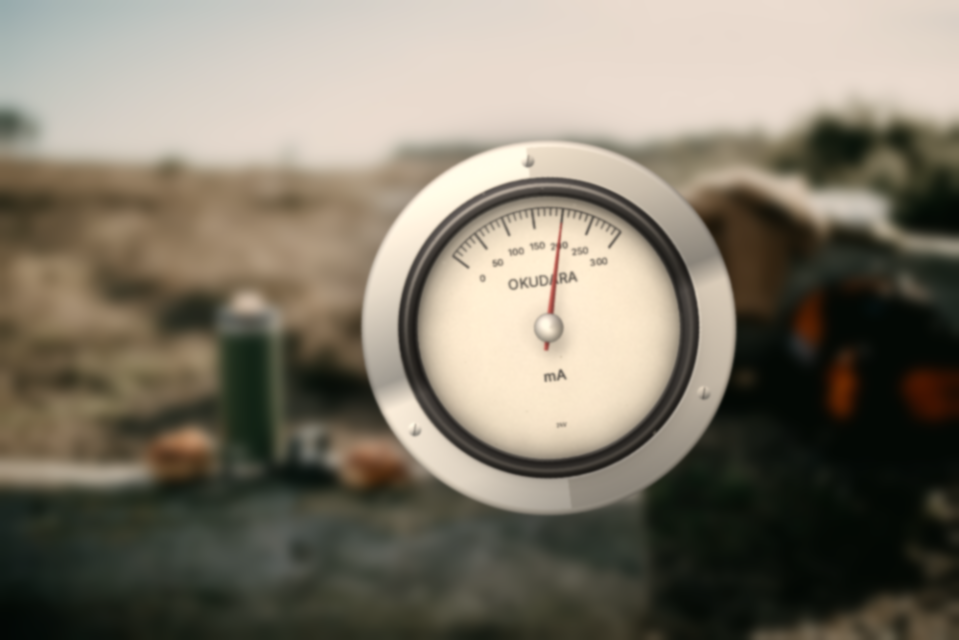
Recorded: **200** mA
